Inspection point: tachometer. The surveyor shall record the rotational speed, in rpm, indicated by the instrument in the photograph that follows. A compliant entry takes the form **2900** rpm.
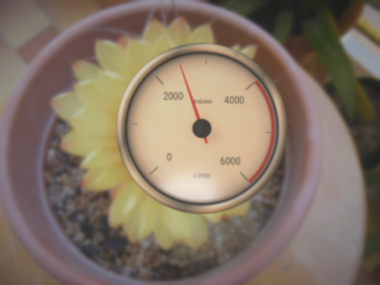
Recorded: **2500** rpm
